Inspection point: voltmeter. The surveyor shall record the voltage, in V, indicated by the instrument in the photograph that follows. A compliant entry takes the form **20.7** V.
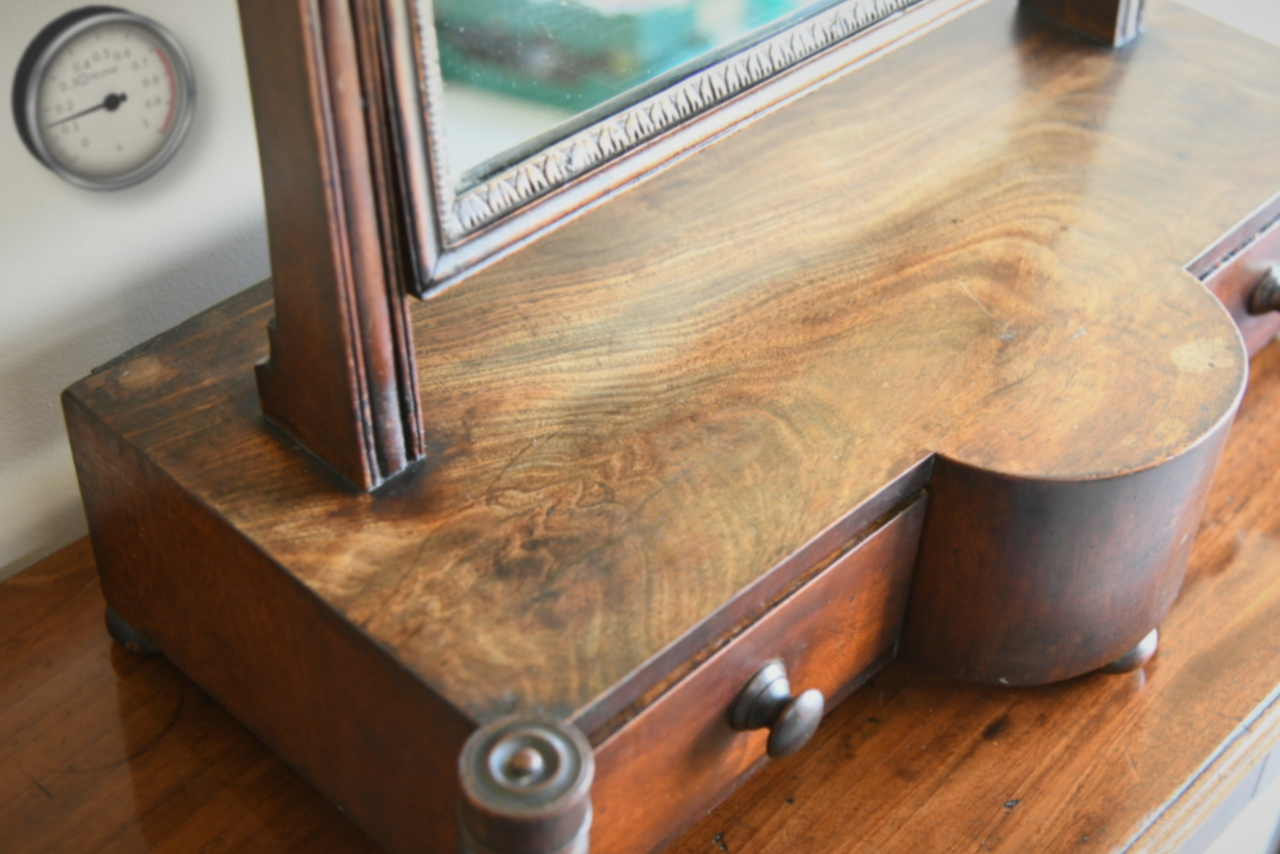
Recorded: **0.15** V
